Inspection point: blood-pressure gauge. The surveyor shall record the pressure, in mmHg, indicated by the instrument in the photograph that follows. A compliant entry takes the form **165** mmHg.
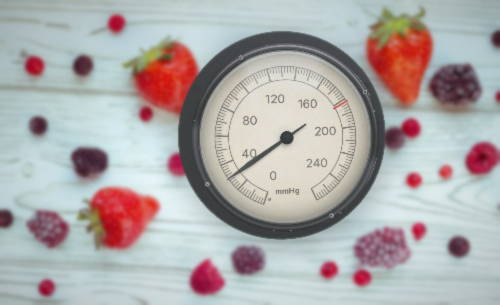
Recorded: **30** mmHg
